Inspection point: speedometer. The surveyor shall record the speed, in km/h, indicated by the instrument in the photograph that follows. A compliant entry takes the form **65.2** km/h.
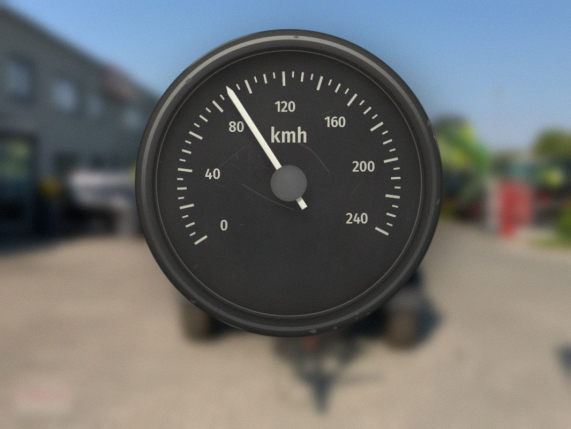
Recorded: **90** km/h
